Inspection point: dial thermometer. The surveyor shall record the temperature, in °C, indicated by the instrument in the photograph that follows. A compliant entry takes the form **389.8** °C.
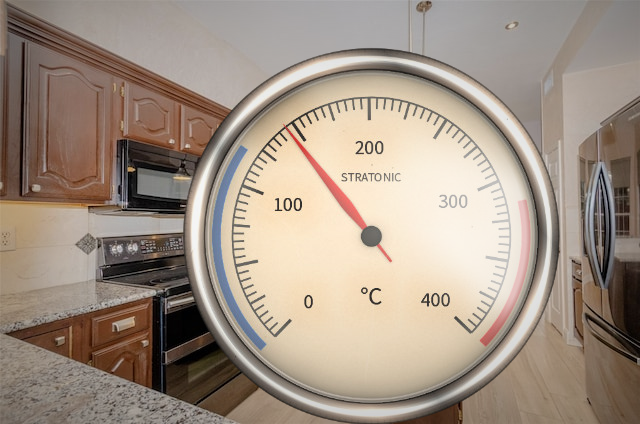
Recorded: **145** °C
